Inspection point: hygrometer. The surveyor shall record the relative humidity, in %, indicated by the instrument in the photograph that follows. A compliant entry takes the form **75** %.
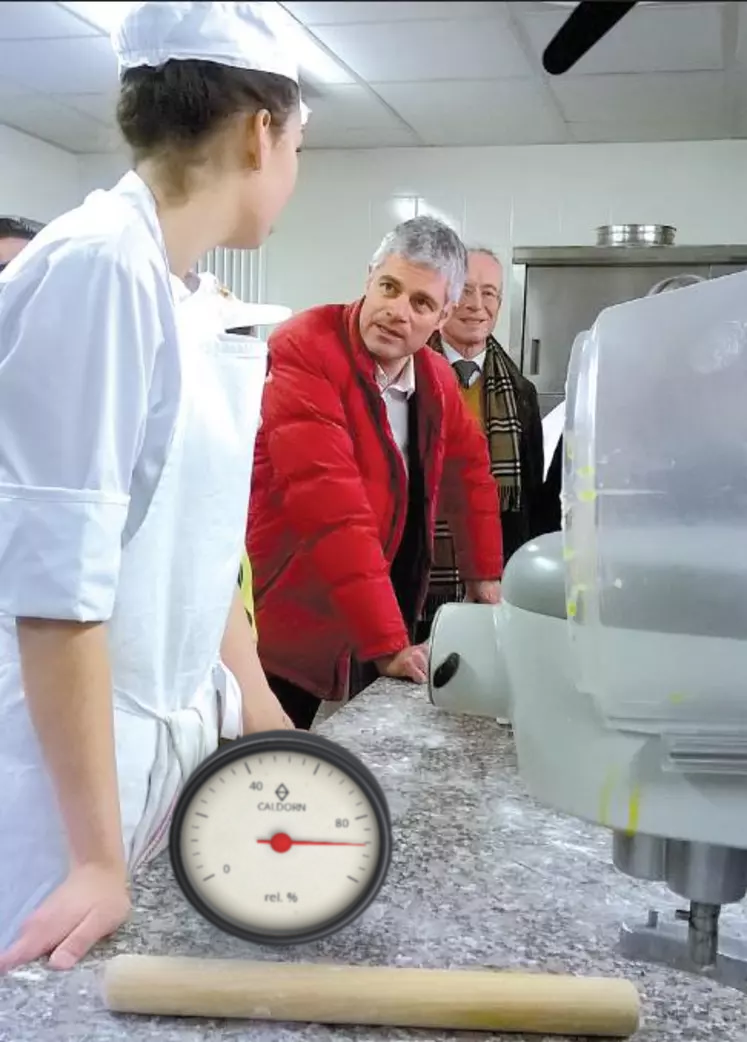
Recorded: **88** %
